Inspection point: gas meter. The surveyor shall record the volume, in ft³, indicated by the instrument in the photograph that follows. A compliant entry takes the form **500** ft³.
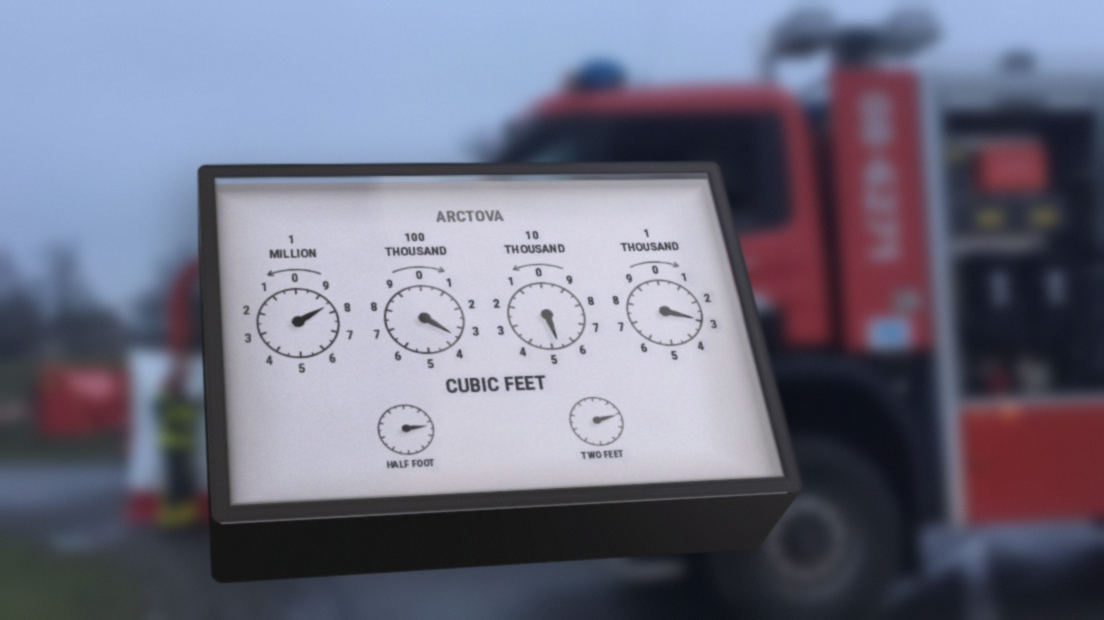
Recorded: **835300** ft³
